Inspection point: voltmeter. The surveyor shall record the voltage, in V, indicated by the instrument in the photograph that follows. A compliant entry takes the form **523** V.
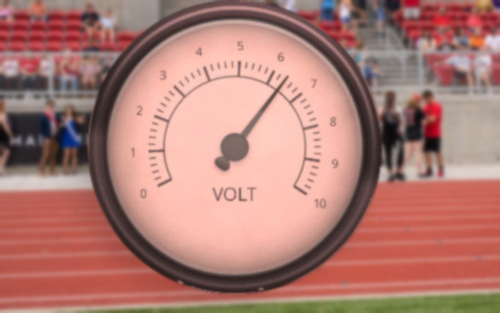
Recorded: **6.4** V
